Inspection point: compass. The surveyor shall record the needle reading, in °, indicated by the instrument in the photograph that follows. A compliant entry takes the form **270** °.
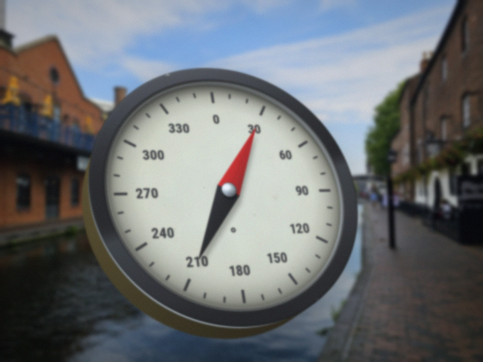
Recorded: **30** °
